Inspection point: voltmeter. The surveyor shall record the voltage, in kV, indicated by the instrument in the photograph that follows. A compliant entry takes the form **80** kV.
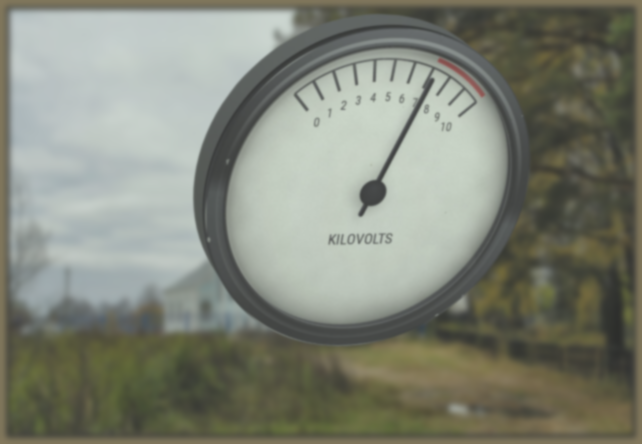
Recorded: **7** kV
